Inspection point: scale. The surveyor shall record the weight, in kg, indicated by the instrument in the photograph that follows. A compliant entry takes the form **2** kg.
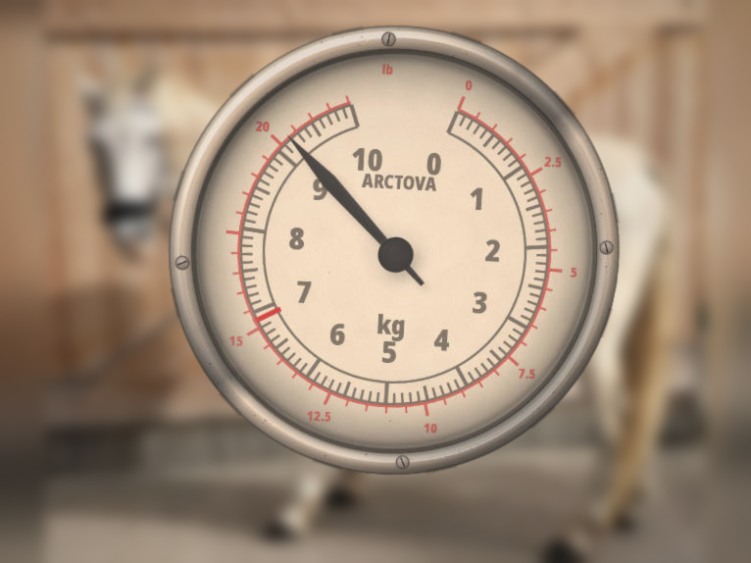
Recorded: **9.2** kg
